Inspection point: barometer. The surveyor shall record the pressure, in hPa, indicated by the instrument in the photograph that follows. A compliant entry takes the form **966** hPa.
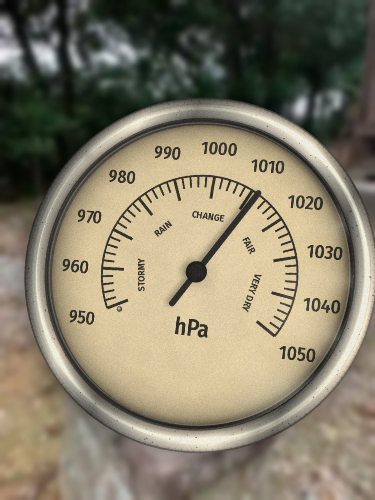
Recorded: **1012** hPa
